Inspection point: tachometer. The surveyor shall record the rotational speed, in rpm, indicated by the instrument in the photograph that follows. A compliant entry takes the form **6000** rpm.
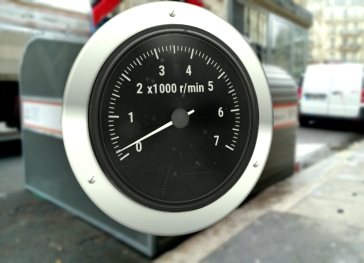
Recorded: **200** rpm
